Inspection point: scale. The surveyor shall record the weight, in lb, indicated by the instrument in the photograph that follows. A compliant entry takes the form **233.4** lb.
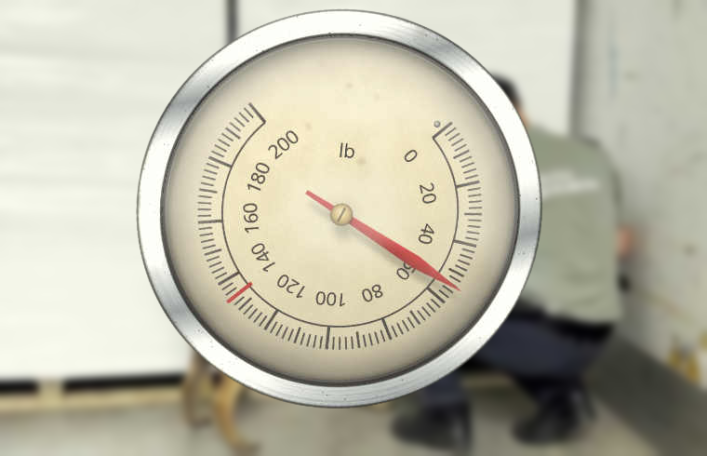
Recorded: **54** lb
